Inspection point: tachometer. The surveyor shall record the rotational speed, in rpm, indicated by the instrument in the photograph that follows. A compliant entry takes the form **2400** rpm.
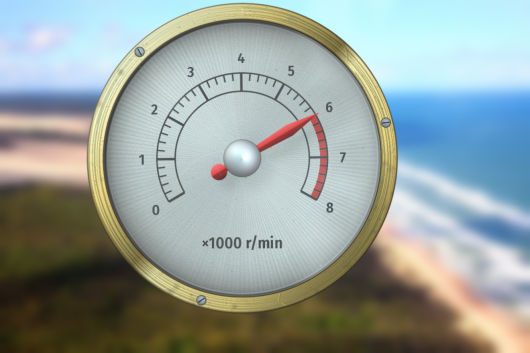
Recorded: **6000** rpm
